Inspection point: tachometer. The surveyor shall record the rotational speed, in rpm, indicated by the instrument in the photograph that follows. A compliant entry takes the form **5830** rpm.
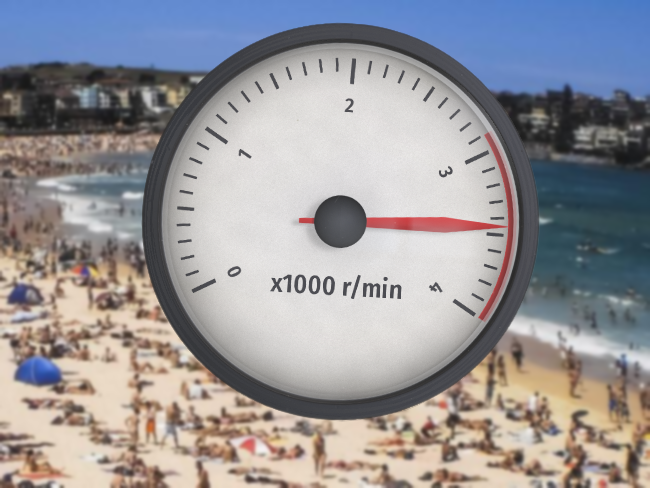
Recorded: **3450** rpm
